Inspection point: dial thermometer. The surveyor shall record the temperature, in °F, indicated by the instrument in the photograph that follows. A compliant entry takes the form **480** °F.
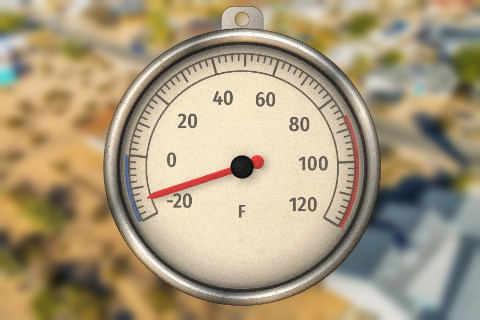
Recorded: **-14** °F
